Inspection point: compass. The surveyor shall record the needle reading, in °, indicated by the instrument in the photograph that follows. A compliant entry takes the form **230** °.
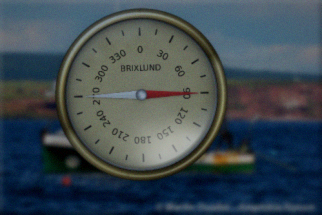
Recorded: **90** °
